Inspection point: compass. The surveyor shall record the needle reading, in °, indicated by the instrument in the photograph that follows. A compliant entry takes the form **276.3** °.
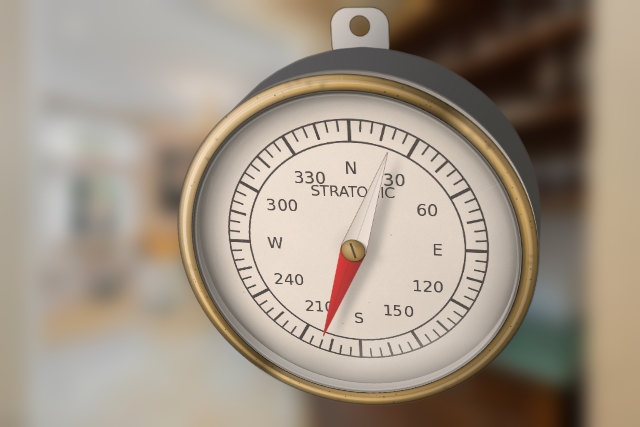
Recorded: **200** °
